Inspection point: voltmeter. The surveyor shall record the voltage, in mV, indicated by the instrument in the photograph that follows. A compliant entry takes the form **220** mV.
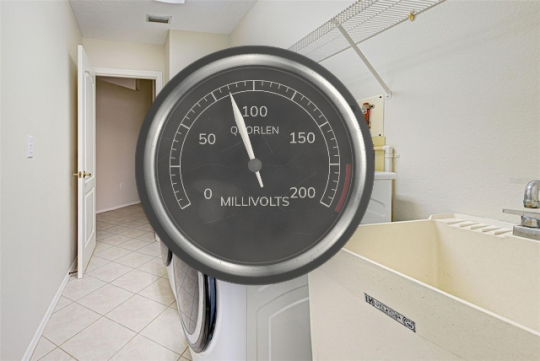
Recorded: **85** mV
